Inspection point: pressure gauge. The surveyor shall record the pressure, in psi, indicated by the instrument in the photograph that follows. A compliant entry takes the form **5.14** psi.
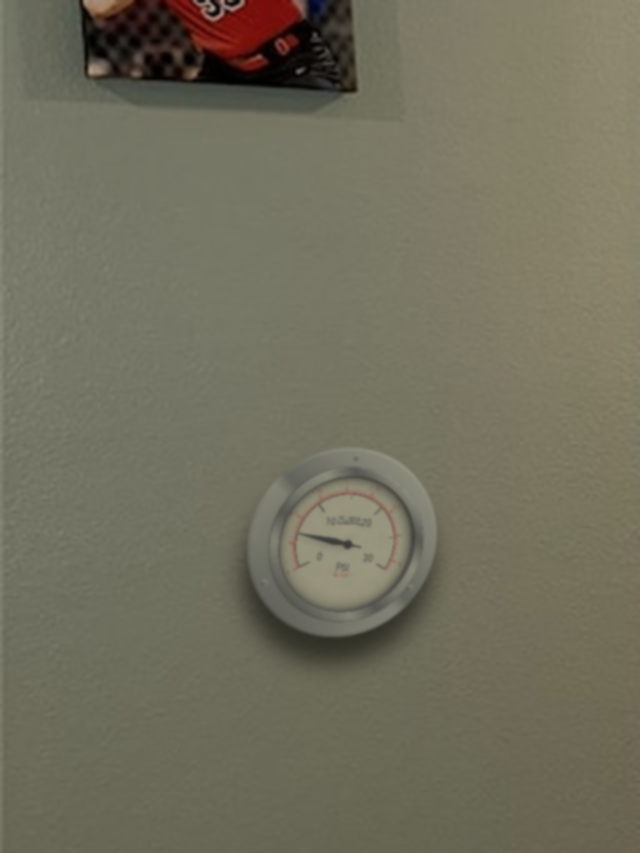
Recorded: **5** psi
